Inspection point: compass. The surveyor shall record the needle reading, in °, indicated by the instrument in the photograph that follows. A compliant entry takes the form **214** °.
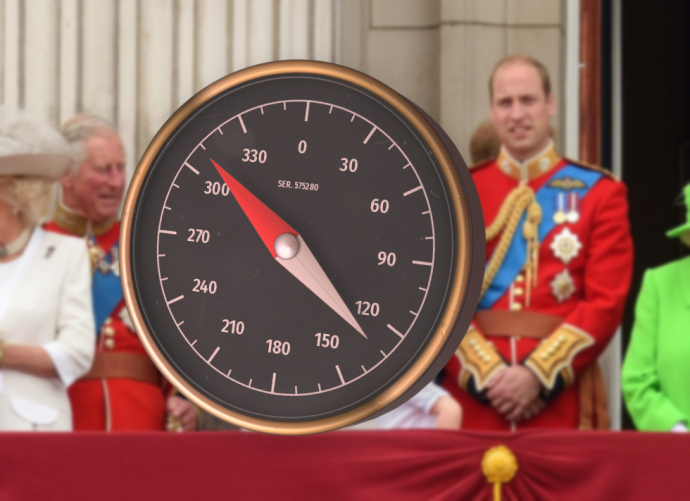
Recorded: **310** °
